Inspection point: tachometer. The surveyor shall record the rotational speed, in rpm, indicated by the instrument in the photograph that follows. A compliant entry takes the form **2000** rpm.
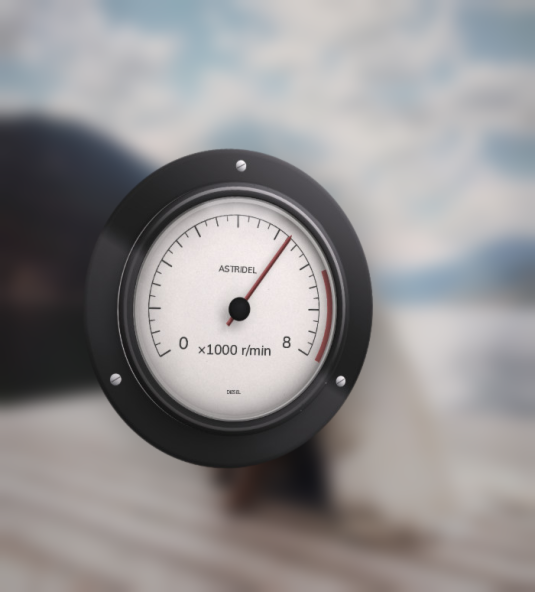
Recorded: **5250** rpm
